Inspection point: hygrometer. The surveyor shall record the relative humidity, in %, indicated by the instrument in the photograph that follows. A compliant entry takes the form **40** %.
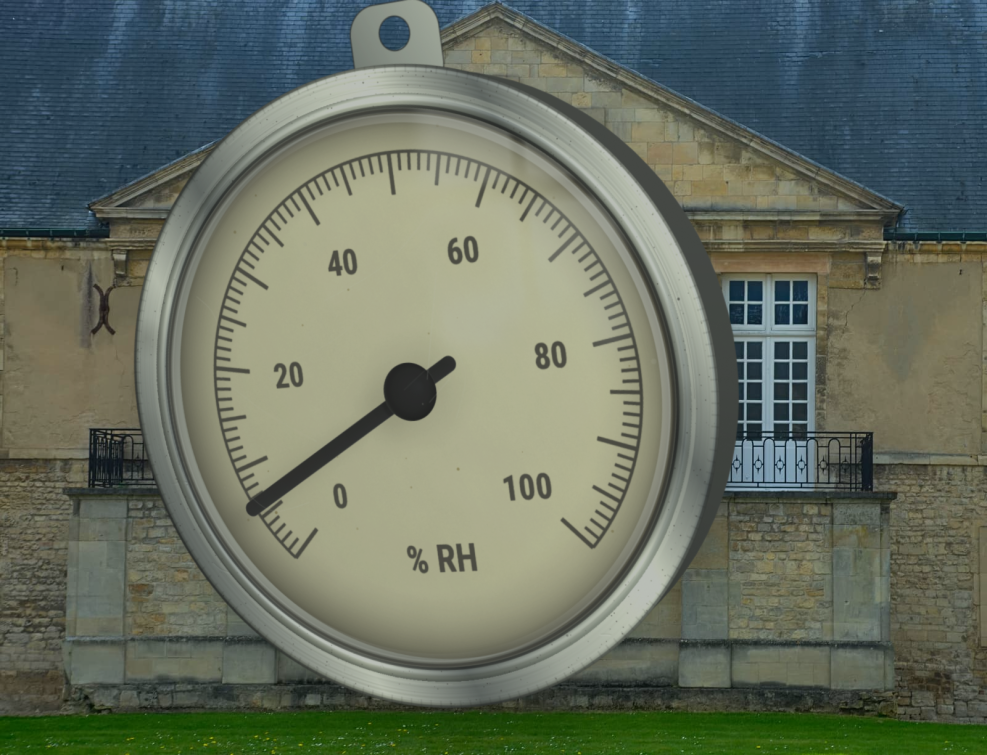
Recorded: **6** %
